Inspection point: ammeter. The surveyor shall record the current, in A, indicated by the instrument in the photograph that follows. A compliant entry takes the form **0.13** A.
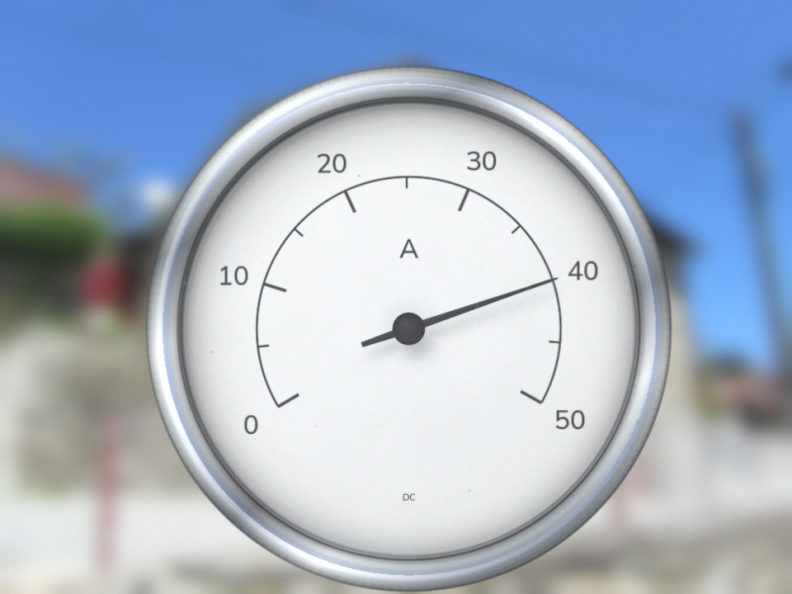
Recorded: **40** A
